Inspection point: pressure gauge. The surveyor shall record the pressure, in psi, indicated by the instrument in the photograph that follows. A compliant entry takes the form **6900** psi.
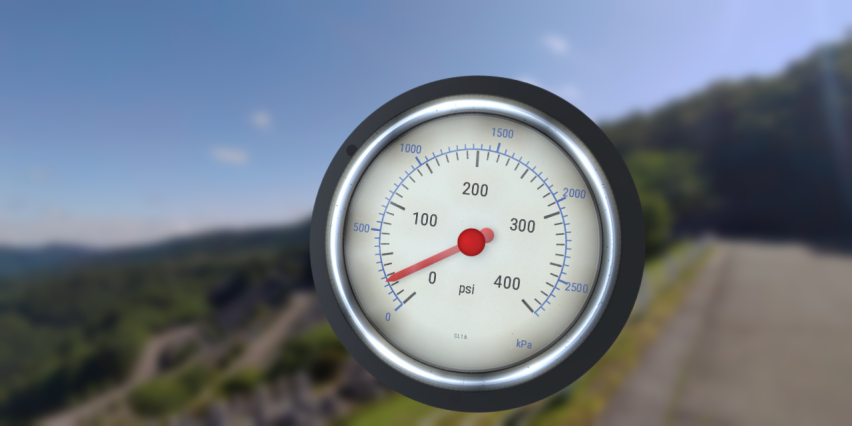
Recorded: **25** psi
